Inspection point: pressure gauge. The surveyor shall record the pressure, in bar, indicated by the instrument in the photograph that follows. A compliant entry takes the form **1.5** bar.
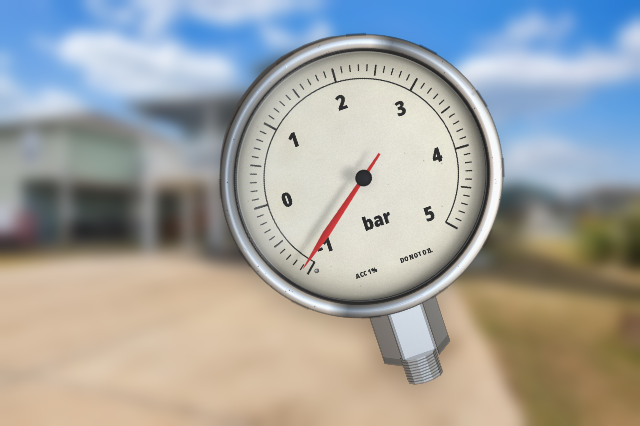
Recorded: **-0.9** bar
